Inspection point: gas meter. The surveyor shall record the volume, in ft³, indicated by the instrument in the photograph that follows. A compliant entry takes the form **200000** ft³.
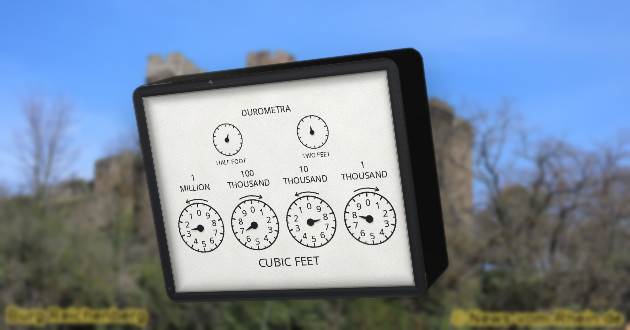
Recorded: **267800** ft³
